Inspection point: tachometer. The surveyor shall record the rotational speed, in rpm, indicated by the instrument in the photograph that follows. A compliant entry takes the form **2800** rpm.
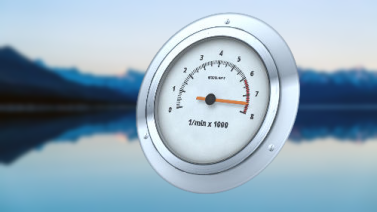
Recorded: **7500** rpm
